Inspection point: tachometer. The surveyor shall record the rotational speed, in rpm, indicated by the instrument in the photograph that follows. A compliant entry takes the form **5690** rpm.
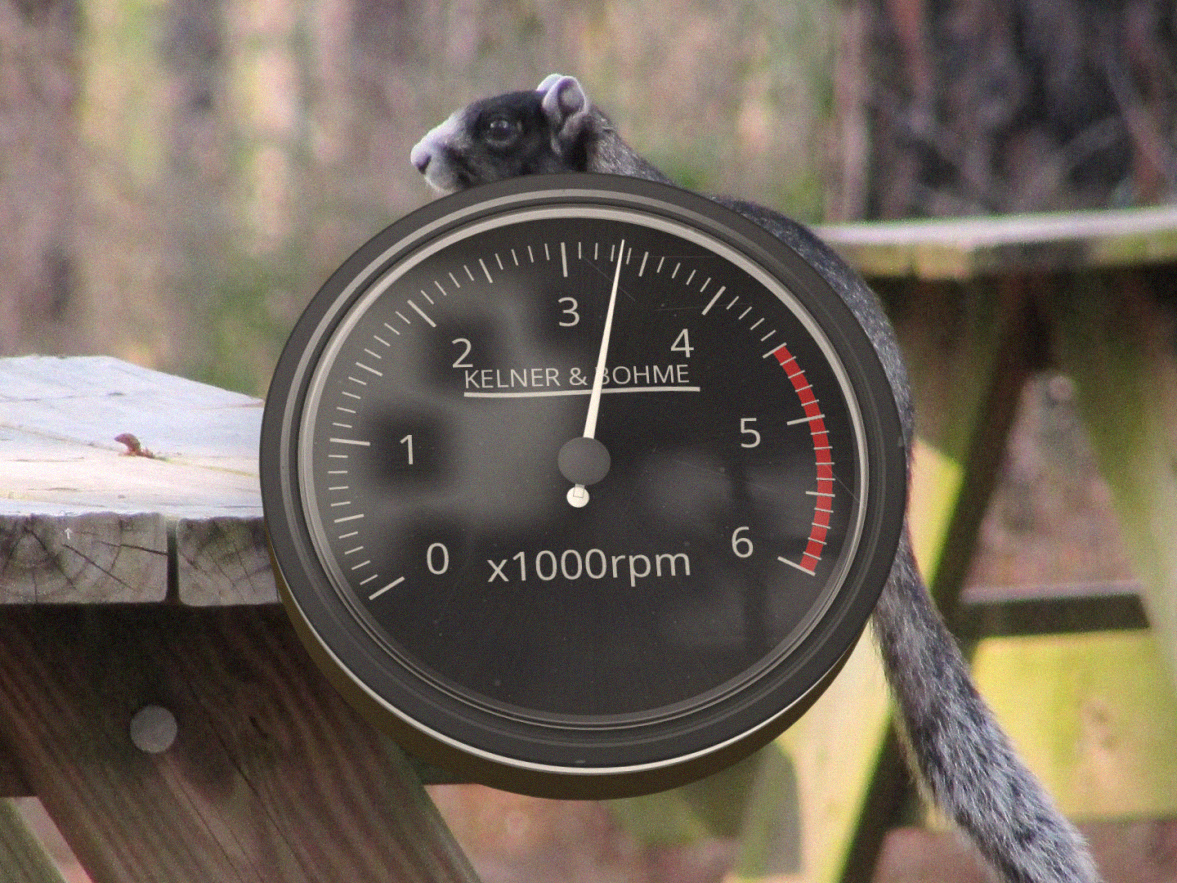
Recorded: **3350** rpm
